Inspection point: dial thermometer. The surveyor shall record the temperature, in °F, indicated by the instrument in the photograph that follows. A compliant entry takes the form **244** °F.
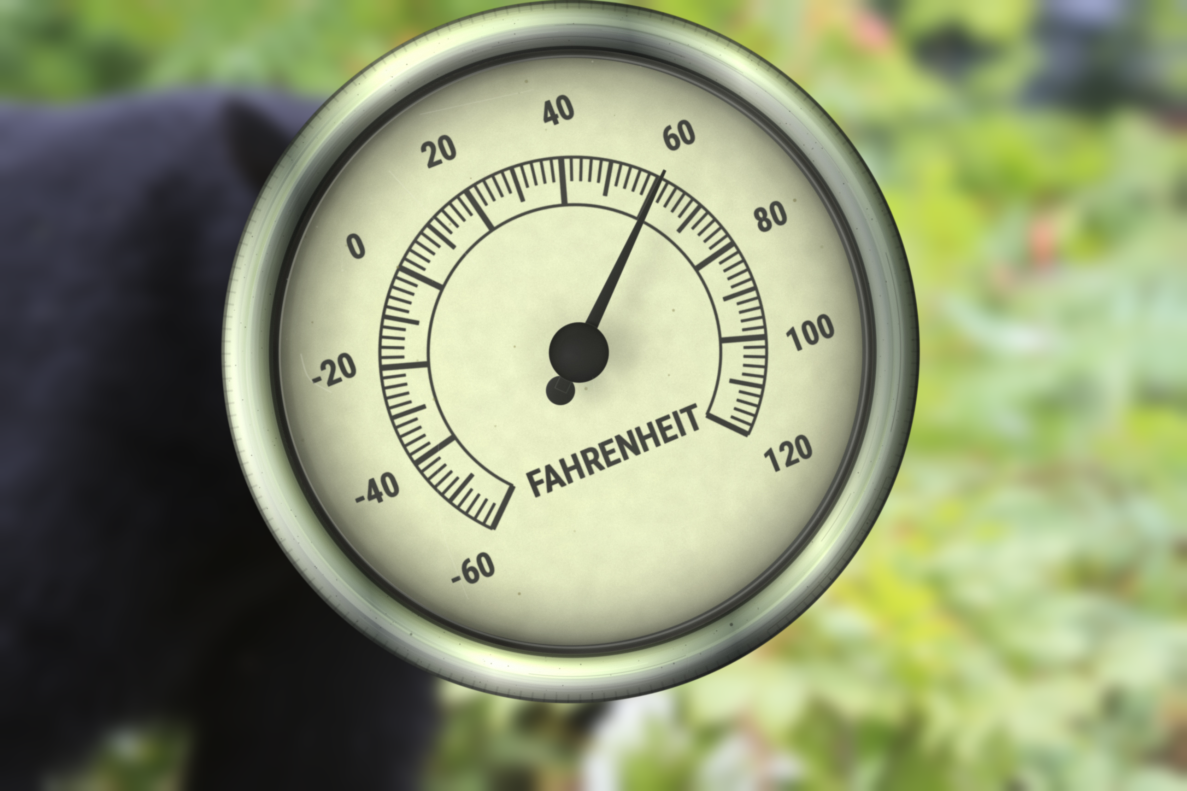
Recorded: **60** °F
